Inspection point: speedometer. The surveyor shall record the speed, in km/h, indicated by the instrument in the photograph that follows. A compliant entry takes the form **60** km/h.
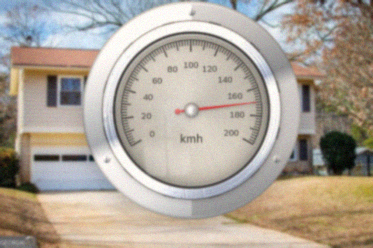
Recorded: **170** km/h
